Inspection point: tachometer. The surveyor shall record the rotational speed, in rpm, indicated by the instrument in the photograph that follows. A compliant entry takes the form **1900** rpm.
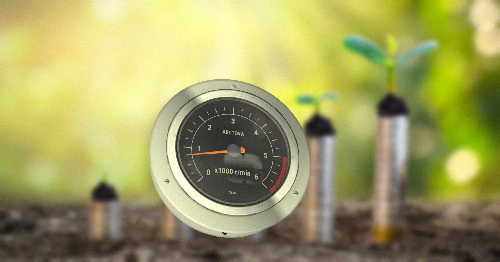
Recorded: **750** rpm
